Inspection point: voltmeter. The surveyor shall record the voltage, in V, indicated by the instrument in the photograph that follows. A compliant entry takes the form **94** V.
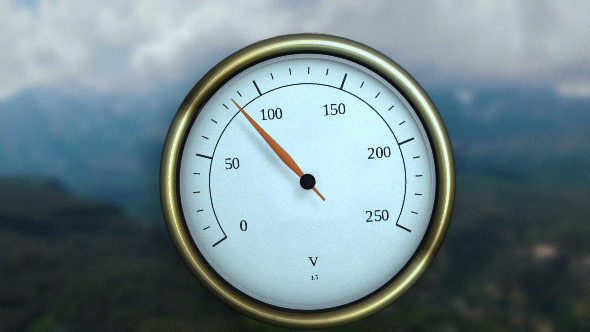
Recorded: **85** V
